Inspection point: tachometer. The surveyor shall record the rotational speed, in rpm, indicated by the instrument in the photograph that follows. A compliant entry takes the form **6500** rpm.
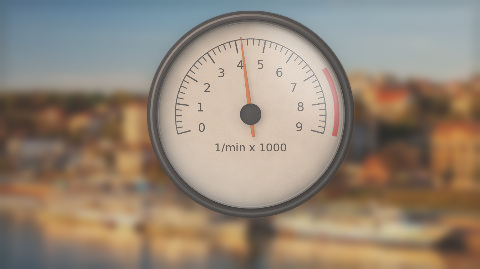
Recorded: **4200** rpm
